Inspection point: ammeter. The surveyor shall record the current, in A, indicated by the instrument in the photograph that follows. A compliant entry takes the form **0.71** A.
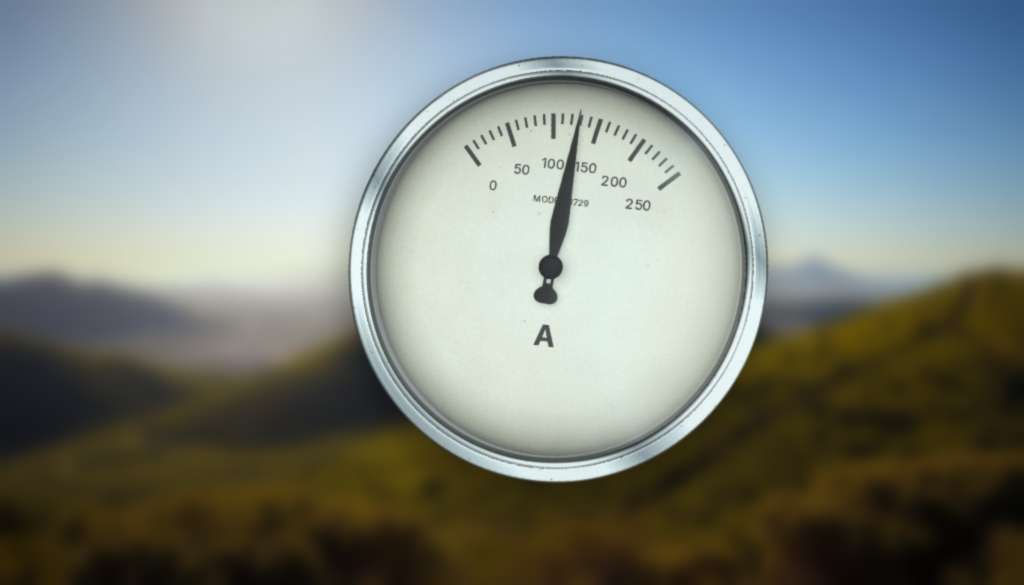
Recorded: **130** A
